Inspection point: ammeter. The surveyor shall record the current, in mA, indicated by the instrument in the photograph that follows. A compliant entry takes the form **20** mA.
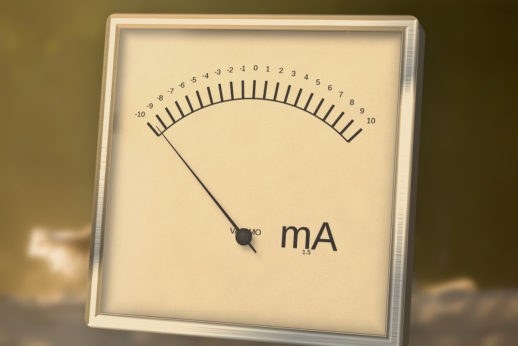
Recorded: **-9.5** mA
